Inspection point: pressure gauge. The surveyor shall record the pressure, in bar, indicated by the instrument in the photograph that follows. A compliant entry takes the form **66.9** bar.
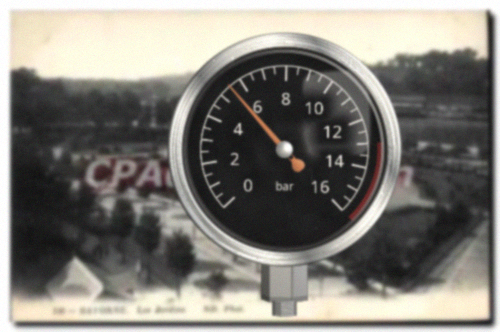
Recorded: **5.5** bar
